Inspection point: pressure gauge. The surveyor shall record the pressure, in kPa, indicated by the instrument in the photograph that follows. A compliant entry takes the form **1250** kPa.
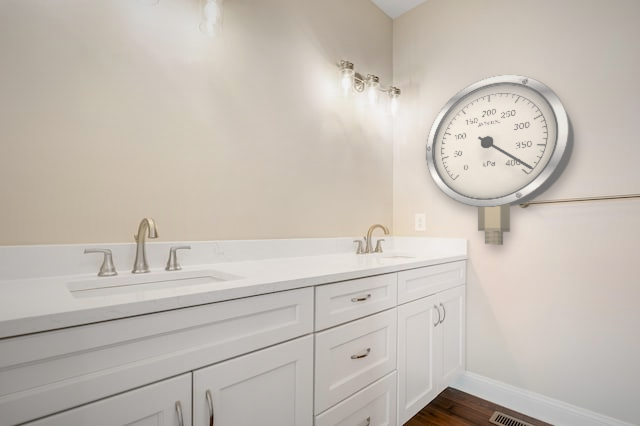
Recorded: **390** kPa
